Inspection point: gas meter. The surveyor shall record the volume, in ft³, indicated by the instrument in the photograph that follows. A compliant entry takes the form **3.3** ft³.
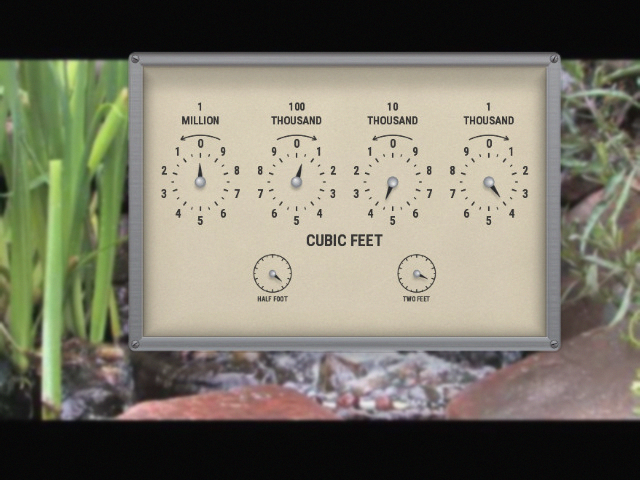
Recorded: **4400** ft³
